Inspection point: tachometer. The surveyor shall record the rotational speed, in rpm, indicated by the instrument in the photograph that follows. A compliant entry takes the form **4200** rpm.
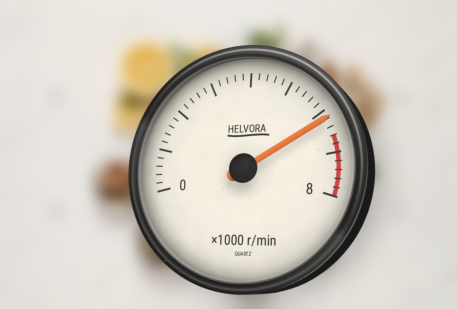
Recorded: **6200** rpm
